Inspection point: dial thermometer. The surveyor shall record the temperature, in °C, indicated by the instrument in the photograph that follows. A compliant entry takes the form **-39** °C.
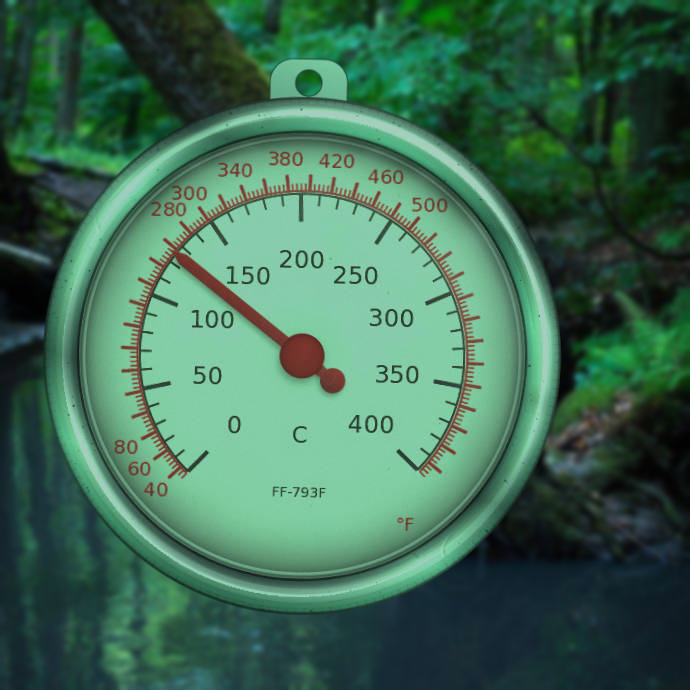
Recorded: **125** °C
